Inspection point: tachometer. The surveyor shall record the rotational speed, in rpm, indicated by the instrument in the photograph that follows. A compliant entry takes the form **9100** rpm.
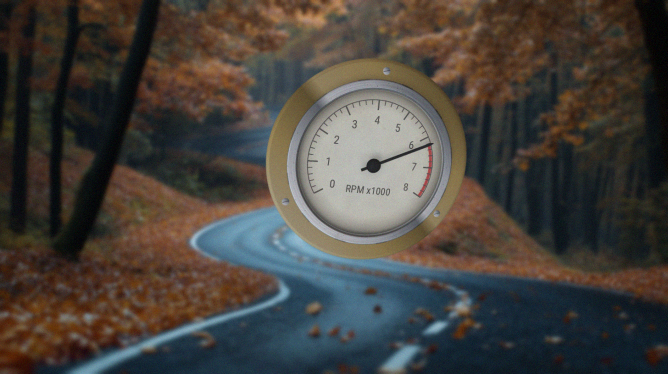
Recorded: **6200** rpm
